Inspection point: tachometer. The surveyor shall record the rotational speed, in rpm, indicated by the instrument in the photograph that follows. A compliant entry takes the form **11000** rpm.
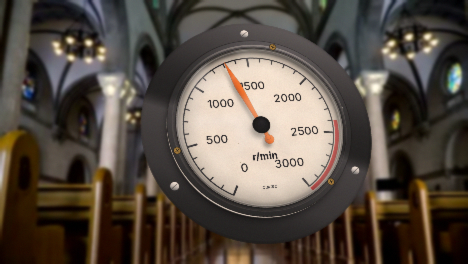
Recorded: **1300** rpm
